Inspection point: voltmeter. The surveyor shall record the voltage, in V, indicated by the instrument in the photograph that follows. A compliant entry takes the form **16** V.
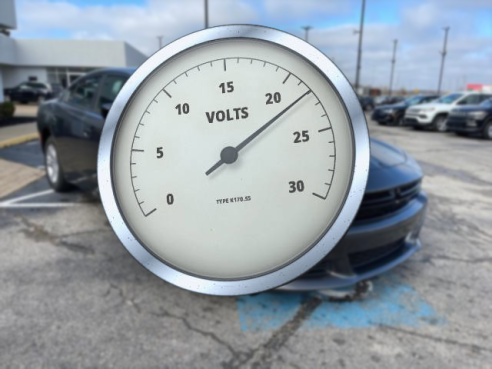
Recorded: **22** V
